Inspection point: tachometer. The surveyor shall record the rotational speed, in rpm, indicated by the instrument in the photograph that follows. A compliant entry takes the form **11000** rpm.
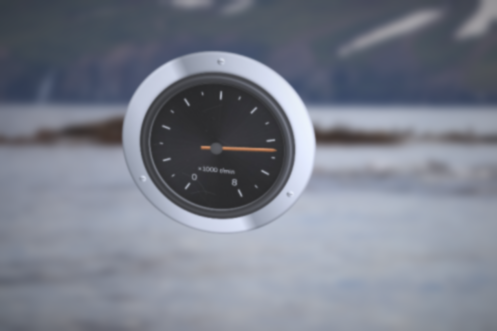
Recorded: **6250** rpm
